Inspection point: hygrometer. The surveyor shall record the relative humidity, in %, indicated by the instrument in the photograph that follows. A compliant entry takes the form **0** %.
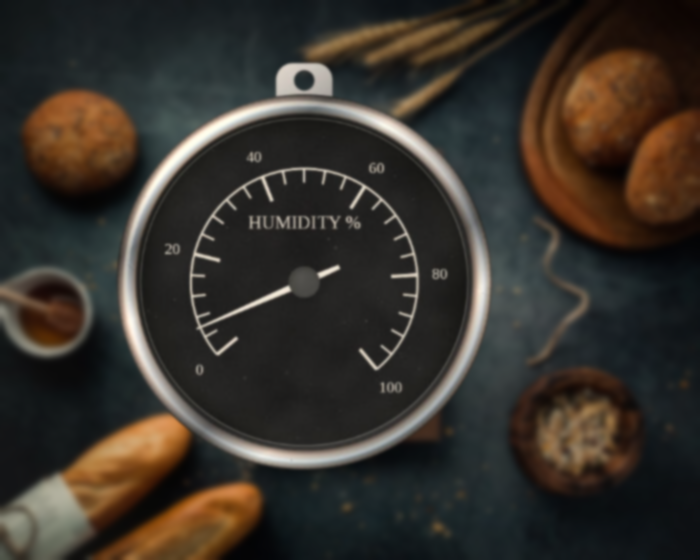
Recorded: **6** %
